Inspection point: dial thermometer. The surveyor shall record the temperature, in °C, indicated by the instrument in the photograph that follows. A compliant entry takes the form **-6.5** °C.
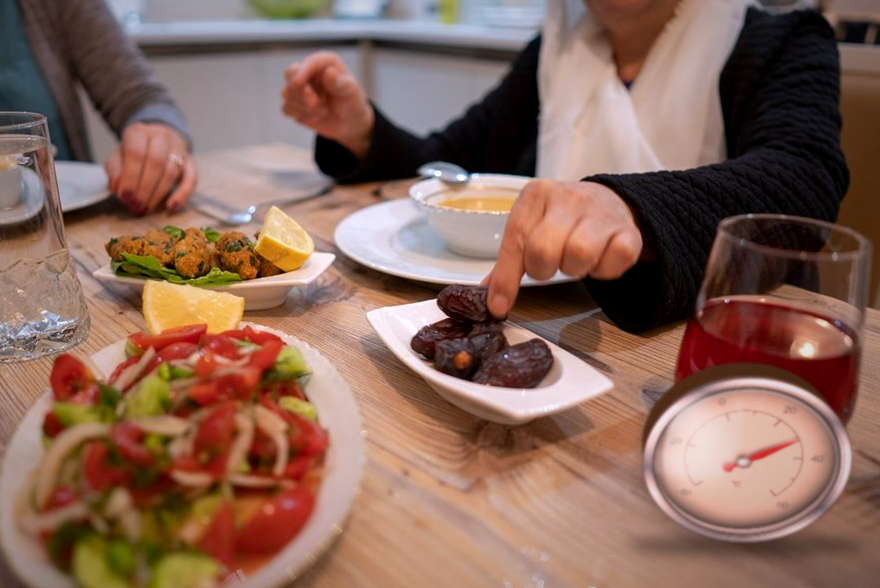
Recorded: **30** °C
